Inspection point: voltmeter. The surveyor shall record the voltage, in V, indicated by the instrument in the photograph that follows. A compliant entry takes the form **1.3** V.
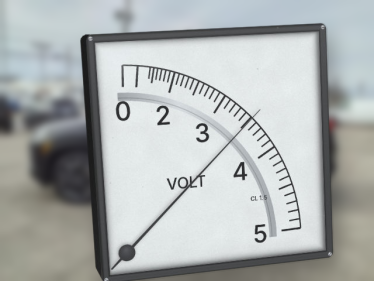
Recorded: **3.5** V
